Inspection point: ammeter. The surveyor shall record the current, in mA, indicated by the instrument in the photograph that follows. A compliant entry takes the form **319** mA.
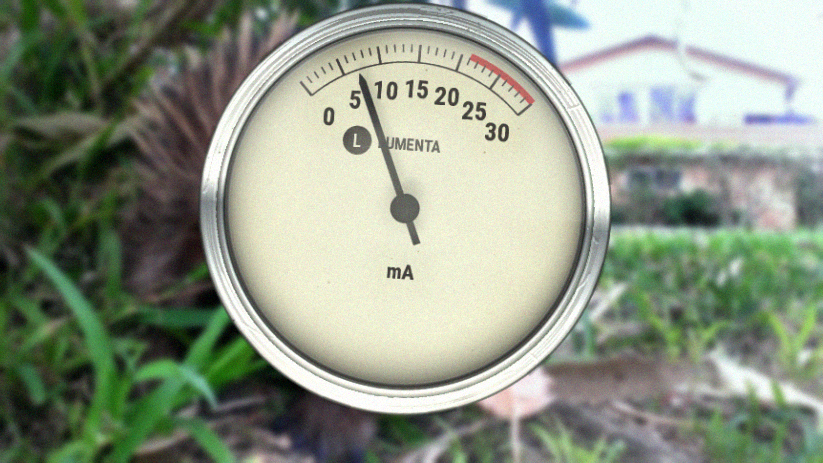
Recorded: **7** mA
